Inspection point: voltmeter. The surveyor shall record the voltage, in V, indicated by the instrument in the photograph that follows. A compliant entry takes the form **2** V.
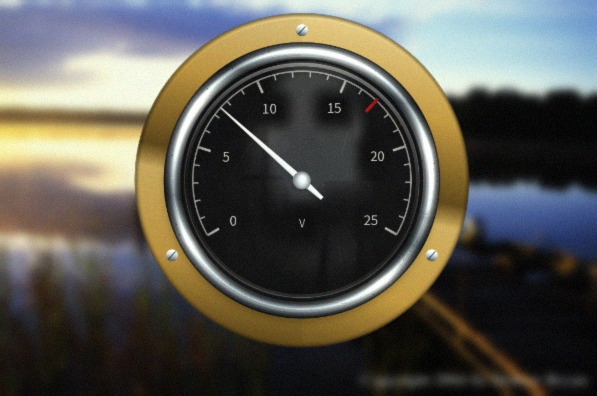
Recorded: **7.5** V
